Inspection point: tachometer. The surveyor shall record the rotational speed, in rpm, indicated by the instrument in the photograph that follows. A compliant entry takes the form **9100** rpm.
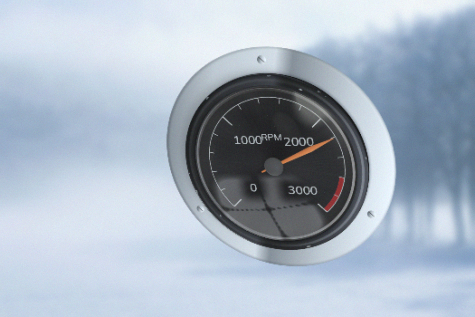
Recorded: **2200** rpm
